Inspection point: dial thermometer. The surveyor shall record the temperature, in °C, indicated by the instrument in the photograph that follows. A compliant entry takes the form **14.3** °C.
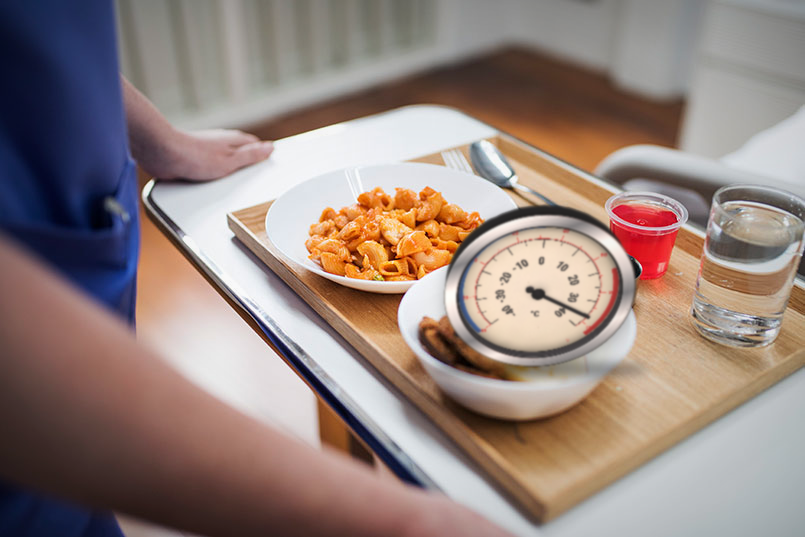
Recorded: **35** °C
